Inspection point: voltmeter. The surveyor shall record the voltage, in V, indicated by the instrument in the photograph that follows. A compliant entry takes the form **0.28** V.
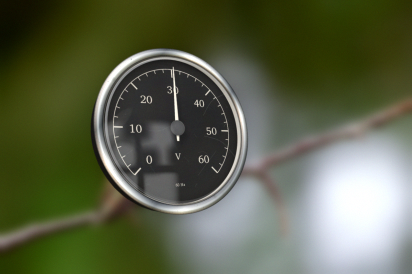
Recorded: **30** V
